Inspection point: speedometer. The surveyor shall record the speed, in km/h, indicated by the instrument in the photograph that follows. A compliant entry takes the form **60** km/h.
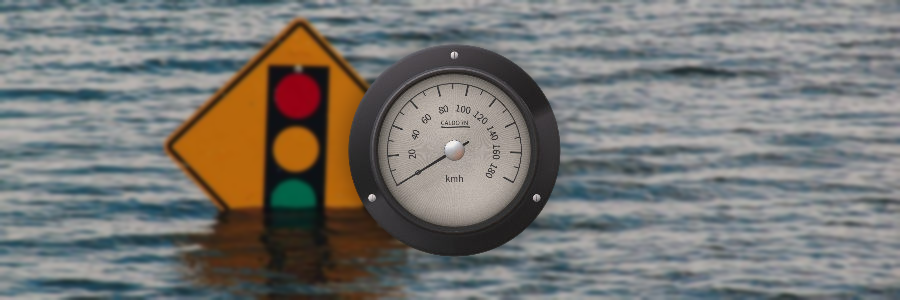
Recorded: **0** km/h
